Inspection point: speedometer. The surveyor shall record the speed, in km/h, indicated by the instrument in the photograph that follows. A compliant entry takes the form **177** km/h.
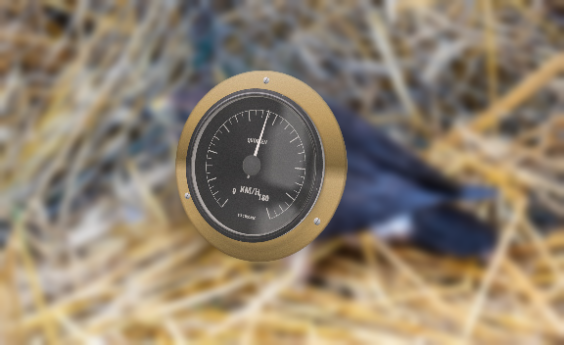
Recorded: **95** km/h
